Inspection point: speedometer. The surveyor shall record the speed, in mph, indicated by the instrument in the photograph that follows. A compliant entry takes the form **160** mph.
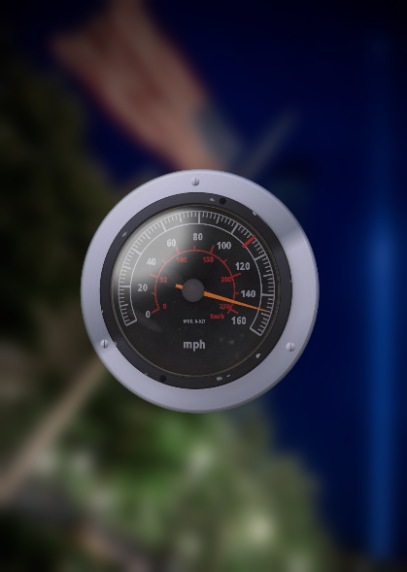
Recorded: **148** mph
